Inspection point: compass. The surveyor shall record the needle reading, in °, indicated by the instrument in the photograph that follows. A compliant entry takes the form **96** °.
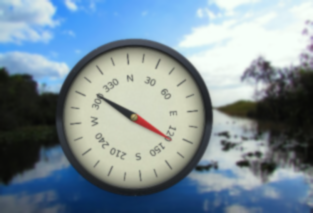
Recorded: **127.5** °
